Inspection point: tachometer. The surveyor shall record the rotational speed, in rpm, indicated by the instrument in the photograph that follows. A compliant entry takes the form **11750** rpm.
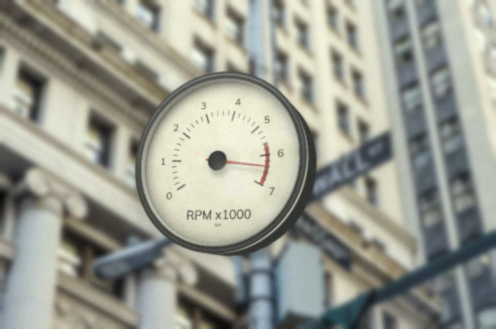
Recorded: **6400** rpm
